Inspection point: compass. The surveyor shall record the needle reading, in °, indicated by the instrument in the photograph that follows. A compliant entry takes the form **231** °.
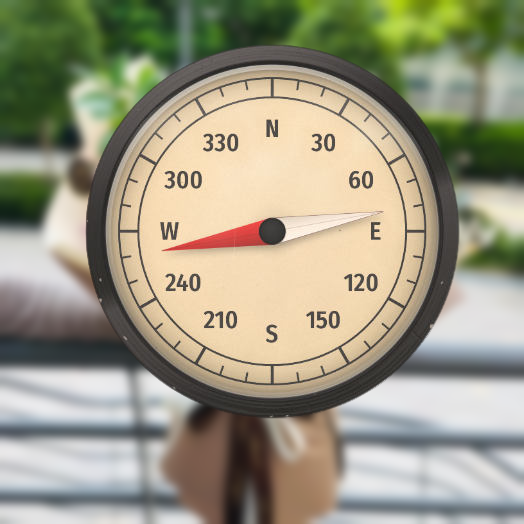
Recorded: **260** °
